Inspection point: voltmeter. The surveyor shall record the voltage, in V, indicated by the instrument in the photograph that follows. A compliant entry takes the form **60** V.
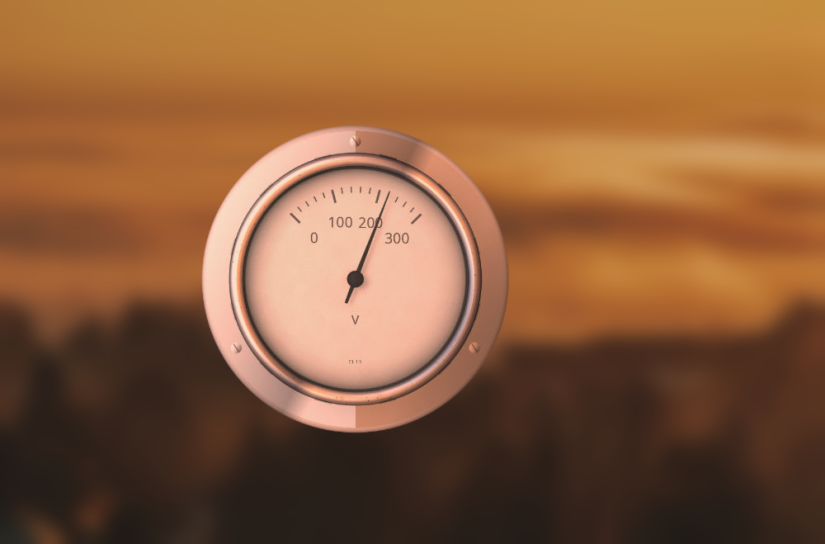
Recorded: **220** V
